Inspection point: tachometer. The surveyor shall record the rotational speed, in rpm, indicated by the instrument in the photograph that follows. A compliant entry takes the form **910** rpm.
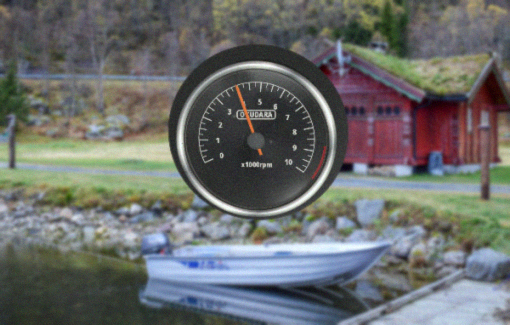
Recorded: **4000** rpm
